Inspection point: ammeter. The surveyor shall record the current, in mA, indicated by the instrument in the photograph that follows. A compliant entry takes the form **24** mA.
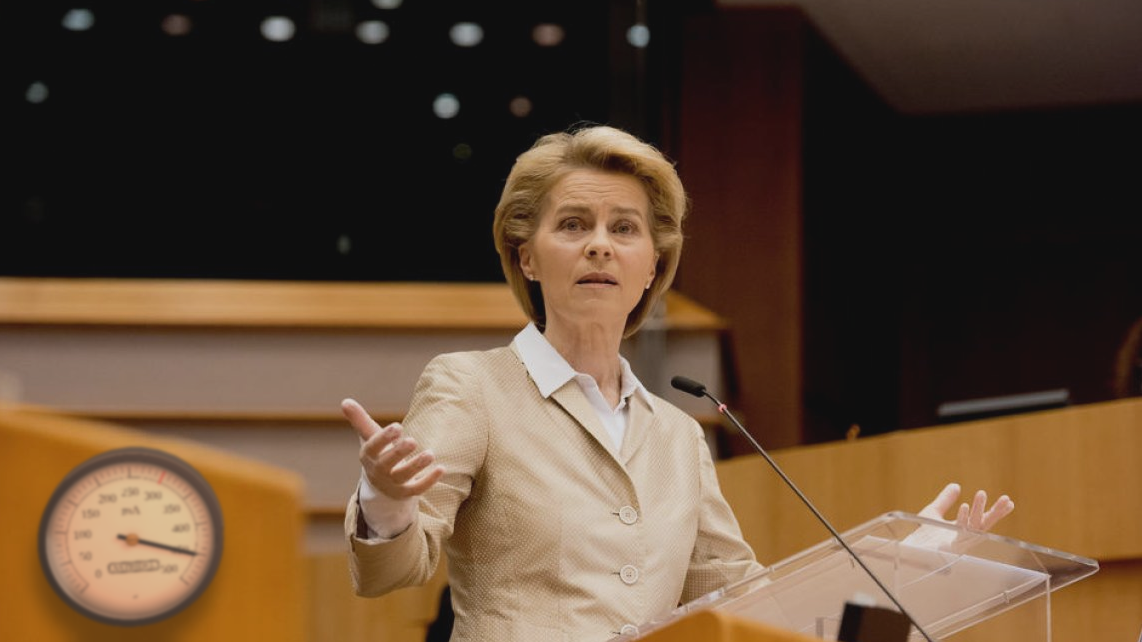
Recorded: **450** mA
